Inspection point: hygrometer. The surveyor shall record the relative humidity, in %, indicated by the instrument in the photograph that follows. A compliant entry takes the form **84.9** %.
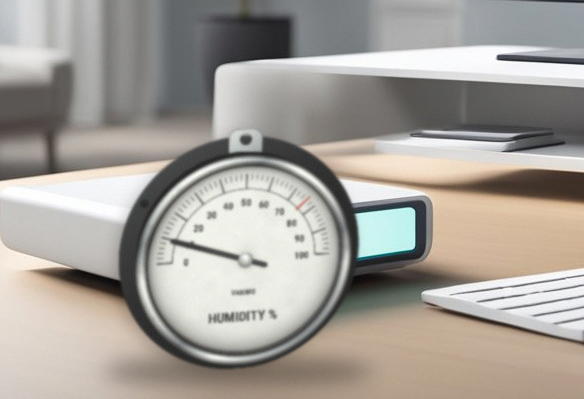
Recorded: **10** %
